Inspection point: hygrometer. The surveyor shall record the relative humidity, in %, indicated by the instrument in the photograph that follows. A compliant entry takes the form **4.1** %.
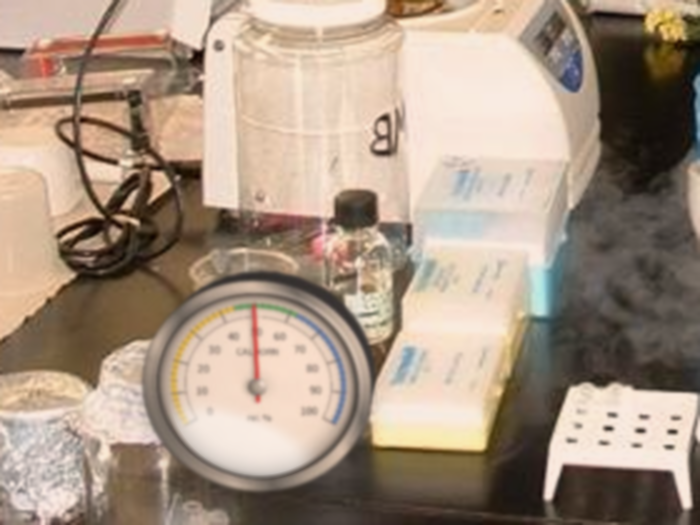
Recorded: **50** %
